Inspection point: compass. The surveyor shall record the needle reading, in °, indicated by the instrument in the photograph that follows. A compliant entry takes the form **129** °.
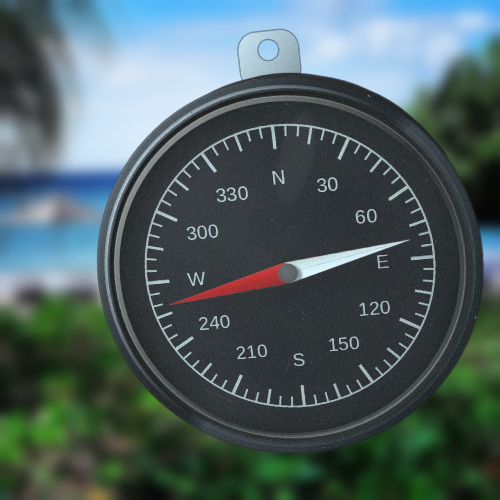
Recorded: **260** °
